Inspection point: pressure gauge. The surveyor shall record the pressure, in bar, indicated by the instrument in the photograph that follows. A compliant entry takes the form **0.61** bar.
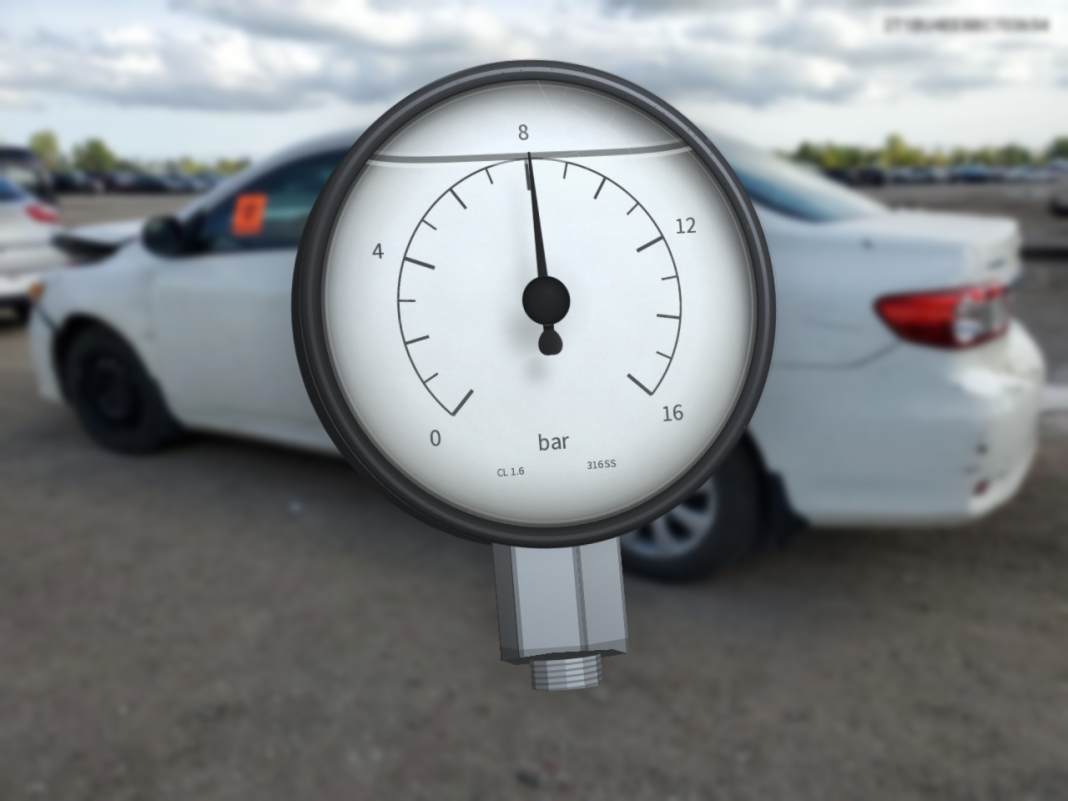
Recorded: **8** bar
